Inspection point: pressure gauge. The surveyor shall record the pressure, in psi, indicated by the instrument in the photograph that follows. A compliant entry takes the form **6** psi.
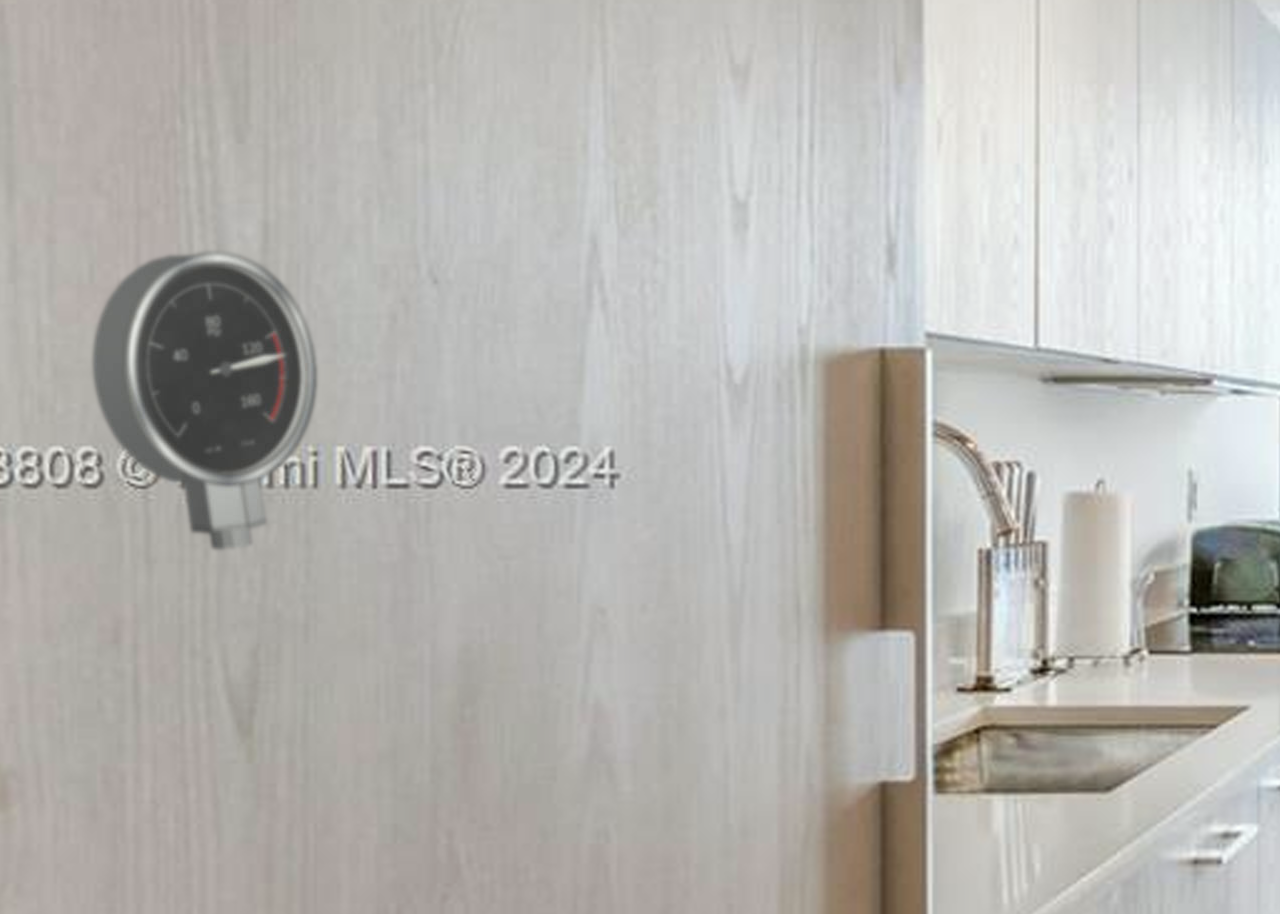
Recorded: **130** psi
